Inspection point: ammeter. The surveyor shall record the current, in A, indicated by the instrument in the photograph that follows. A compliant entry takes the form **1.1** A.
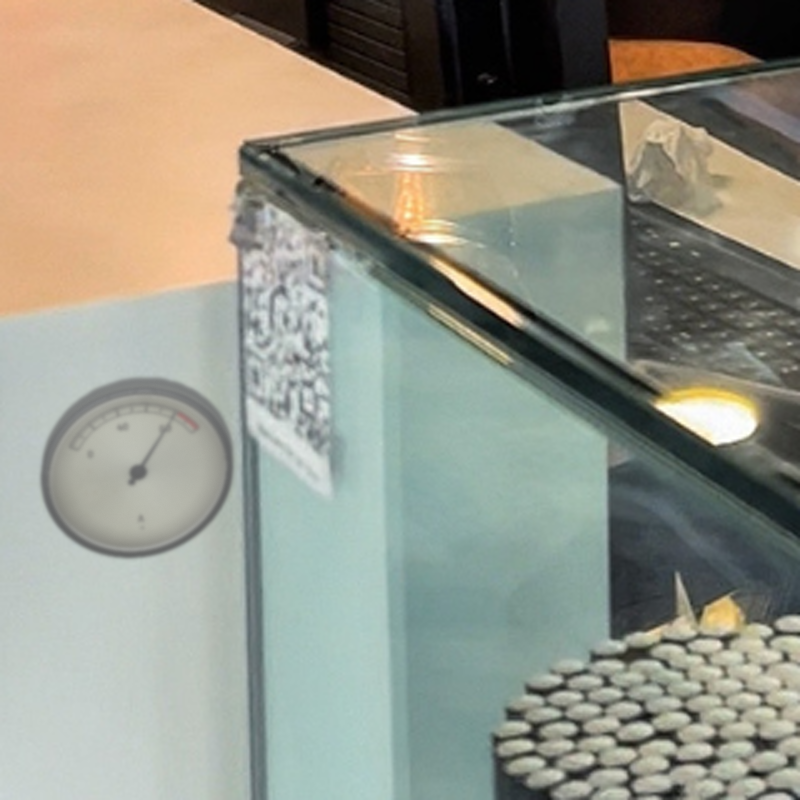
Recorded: **80** A
